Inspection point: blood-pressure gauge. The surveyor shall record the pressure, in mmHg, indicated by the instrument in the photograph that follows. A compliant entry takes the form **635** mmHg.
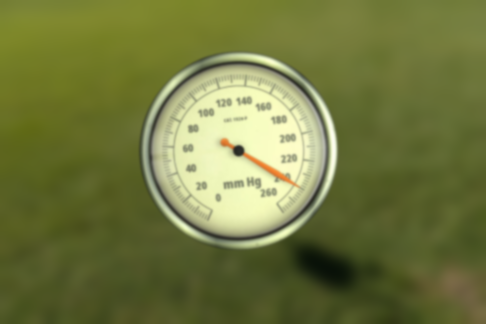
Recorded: **240** mmHg
